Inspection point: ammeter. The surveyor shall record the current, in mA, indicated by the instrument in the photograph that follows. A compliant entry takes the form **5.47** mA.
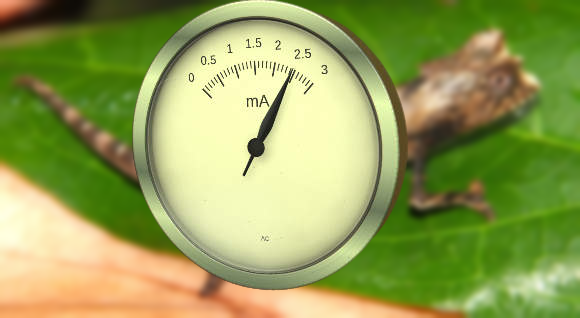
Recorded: **2.5** mA
